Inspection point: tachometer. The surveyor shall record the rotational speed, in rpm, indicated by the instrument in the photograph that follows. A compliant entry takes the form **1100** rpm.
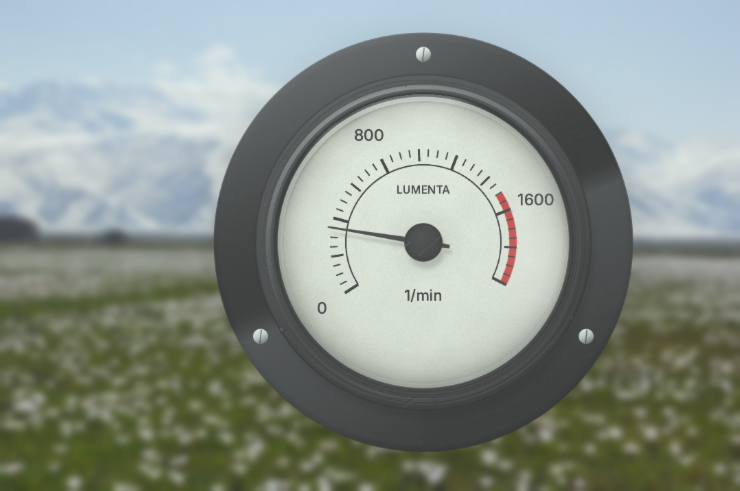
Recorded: **350** rpm
